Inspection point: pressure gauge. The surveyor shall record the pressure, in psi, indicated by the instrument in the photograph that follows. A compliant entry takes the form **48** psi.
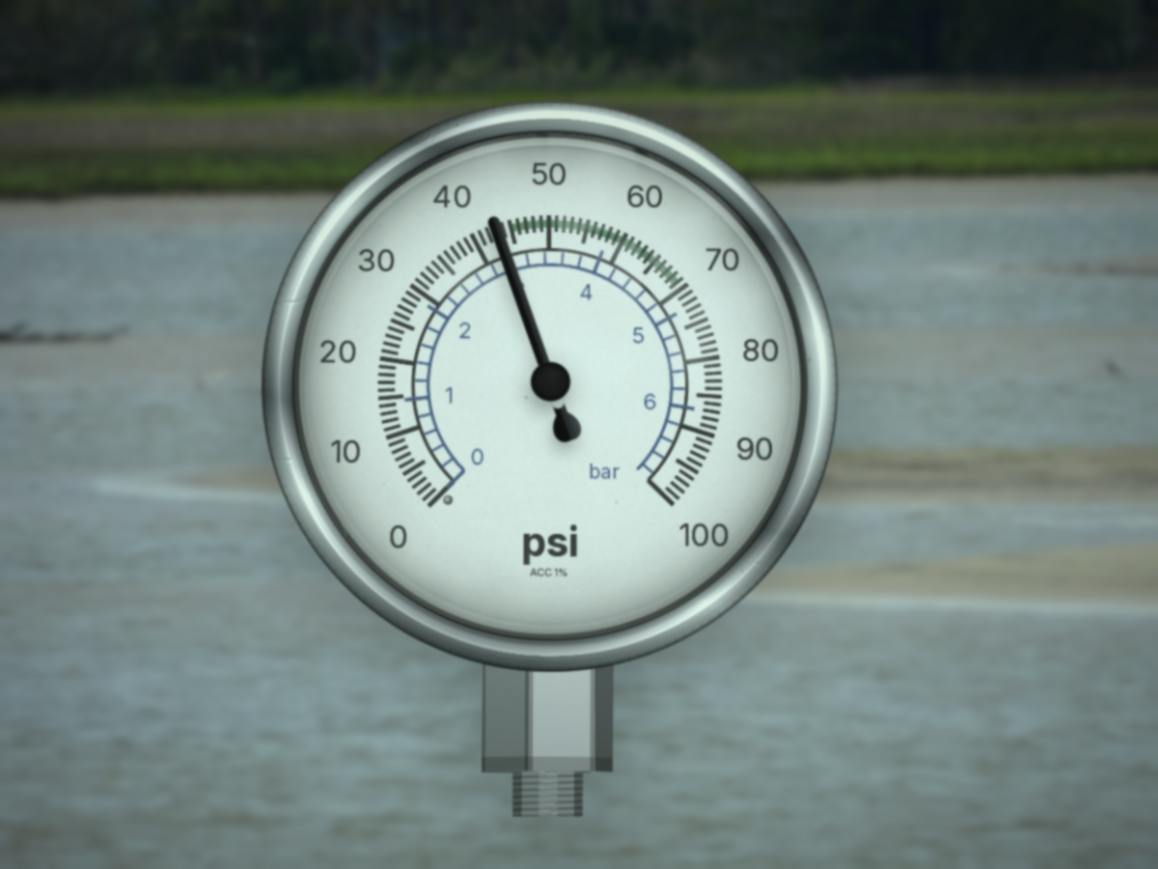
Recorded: **43** psi
